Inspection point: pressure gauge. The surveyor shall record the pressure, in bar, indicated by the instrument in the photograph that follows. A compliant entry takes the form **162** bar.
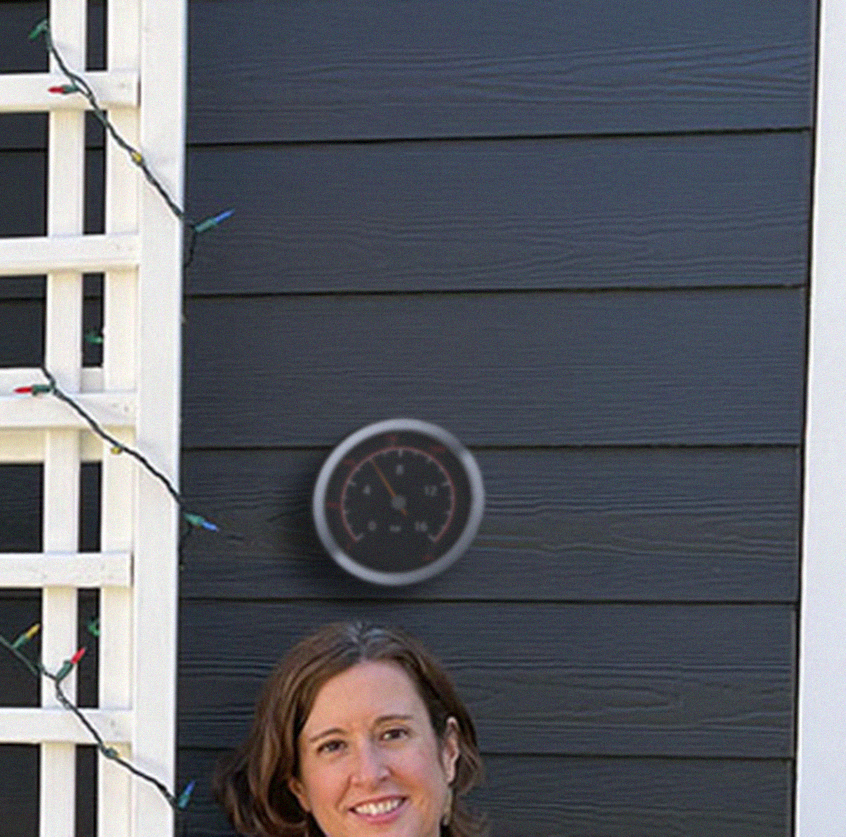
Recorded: **6** bar
